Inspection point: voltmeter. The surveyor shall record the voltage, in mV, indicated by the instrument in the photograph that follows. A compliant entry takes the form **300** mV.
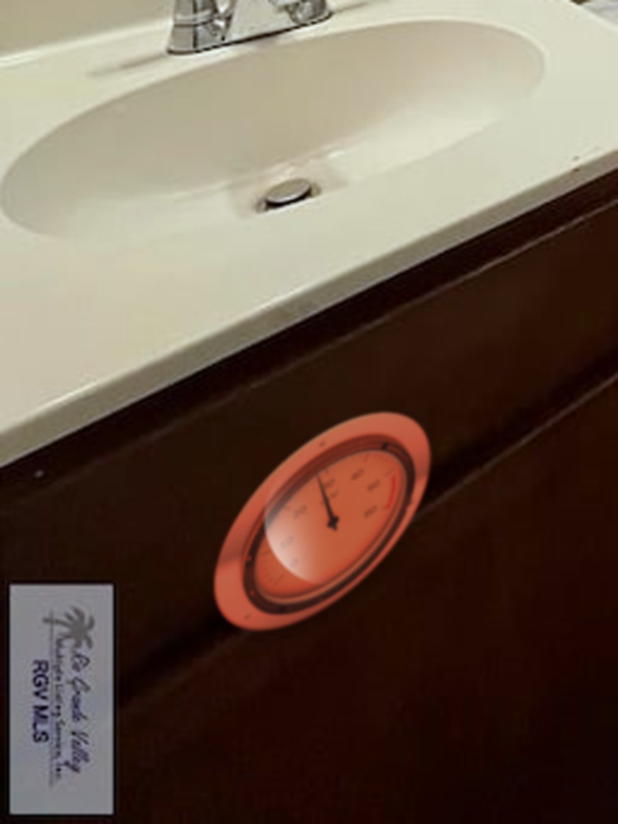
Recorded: **28** mV
